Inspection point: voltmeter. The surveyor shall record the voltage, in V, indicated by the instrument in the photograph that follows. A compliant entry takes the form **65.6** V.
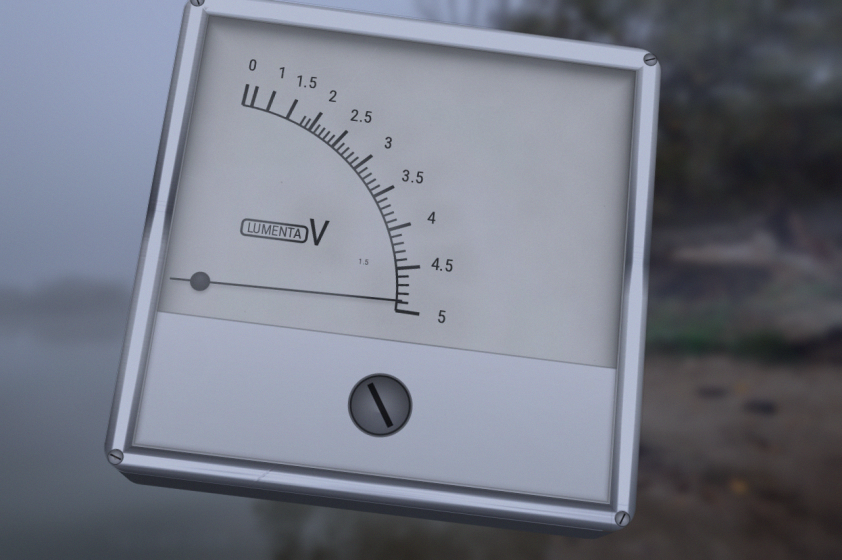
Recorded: **4.9** V
